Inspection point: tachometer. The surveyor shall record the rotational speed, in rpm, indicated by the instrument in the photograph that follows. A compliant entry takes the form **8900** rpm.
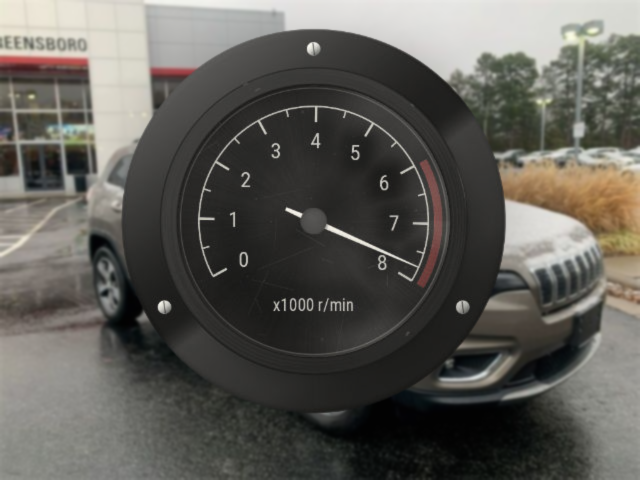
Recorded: **7750** rpm
